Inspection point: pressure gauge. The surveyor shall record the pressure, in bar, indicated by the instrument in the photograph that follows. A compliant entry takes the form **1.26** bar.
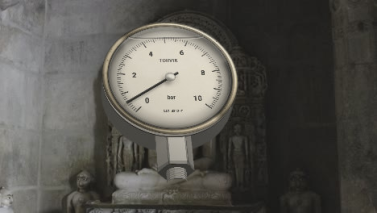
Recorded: **0.5** bar
